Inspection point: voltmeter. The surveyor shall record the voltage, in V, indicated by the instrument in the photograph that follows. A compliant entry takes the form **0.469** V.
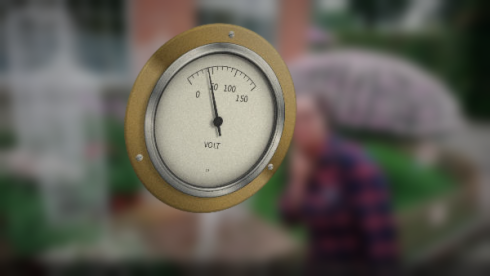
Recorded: **40** V
